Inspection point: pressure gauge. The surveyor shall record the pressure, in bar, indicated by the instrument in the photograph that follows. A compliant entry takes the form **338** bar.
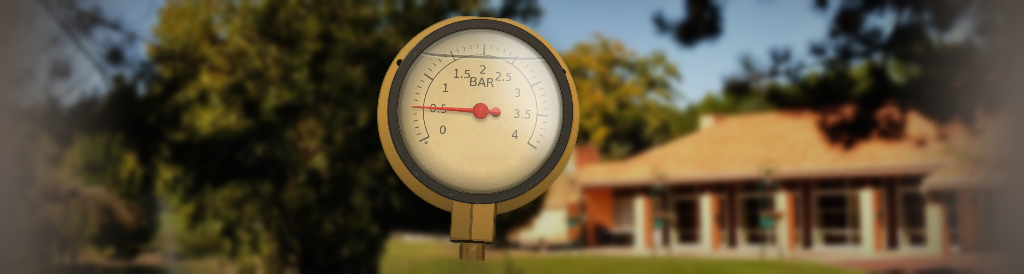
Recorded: **0.5** bar
